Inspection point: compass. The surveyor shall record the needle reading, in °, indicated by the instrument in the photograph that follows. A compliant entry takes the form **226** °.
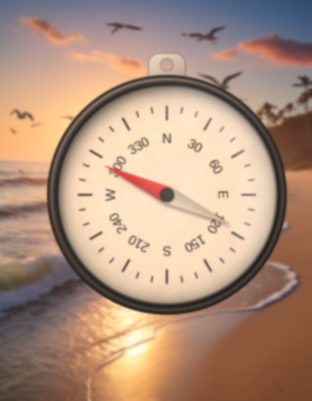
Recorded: **295** °
